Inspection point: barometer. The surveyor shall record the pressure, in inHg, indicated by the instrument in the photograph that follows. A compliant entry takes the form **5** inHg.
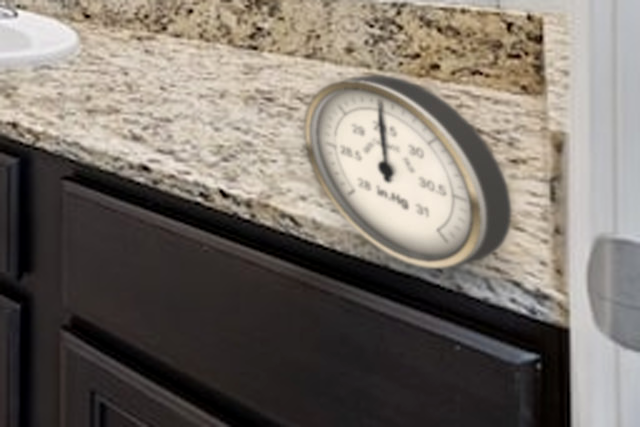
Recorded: **29.5** inHg
